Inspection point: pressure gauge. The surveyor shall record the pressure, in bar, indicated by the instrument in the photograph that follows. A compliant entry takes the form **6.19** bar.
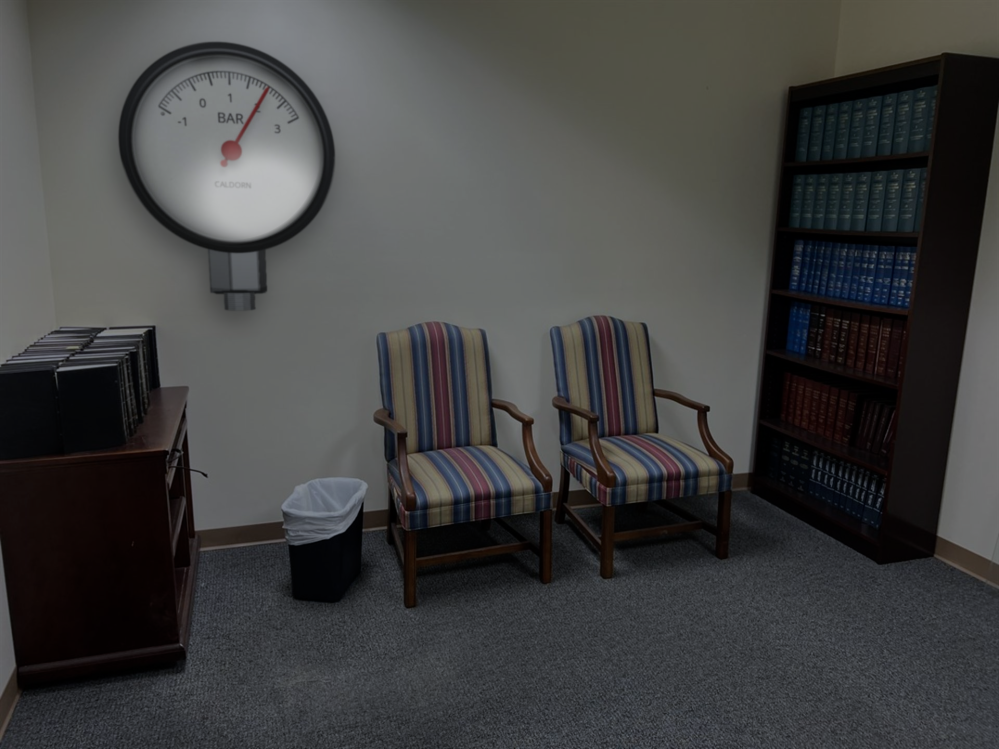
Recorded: **2** bar
